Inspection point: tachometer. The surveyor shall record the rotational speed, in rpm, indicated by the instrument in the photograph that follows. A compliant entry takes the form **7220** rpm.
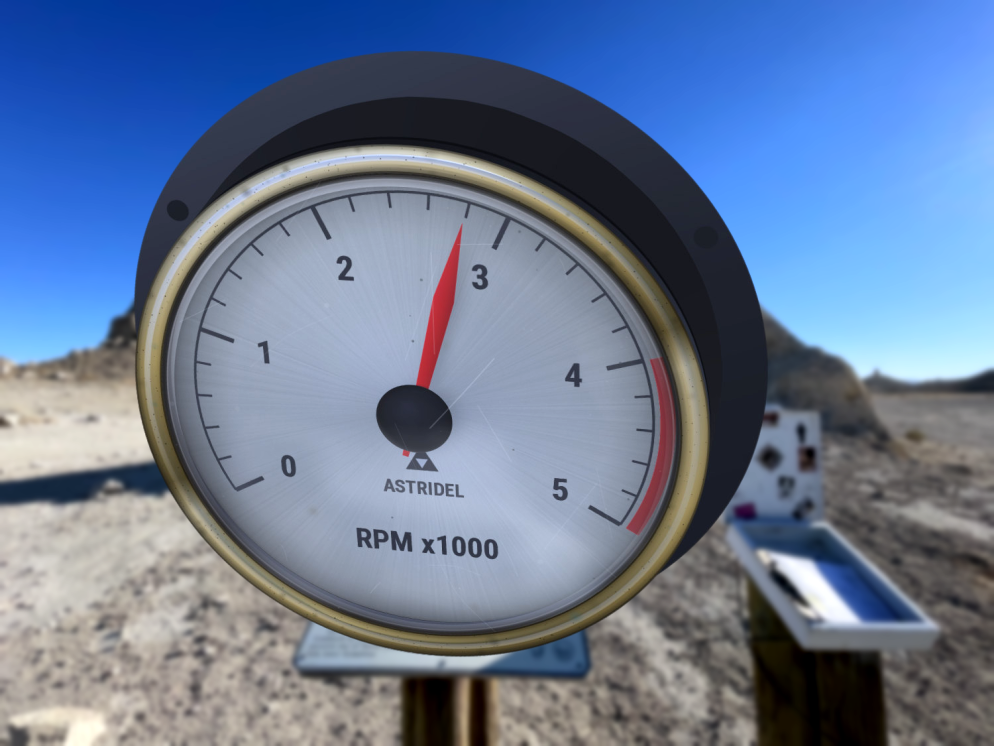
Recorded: **2800** rpm
